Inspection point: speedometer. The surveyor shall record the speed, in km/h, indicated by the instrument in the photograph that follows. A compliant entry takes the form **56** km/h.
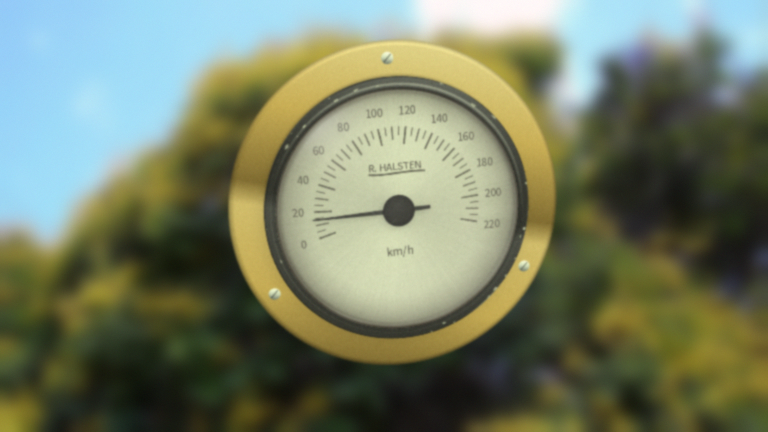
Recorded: **15** km/h
